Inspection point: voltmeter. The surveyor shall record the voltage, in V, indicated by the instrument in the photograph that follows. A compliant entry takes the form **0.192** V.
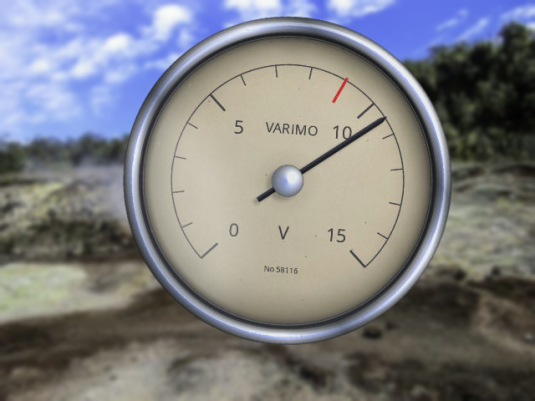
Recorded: **10.5** V
